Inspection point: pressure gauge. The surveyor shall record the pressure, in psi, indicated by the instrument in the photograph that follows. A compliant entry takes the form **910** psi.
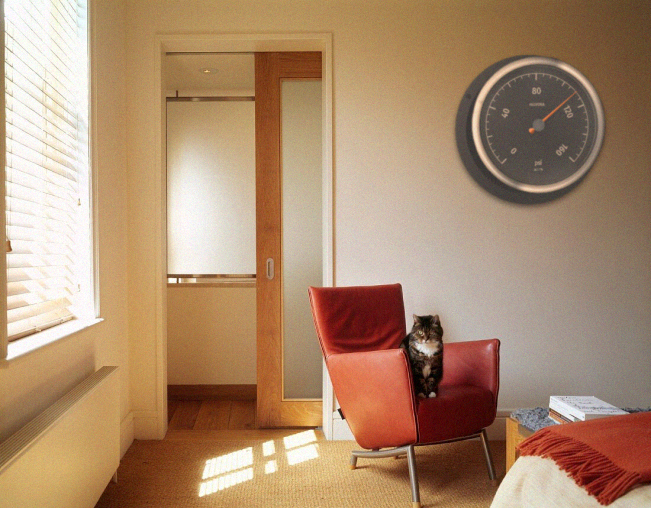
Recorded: **110** psi
